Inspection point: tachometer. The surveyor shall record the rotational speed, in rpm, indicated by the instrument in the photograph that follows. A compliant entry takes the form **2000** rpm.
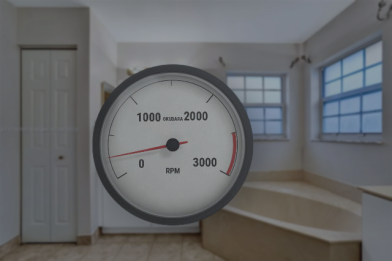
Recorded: **250** rpm
